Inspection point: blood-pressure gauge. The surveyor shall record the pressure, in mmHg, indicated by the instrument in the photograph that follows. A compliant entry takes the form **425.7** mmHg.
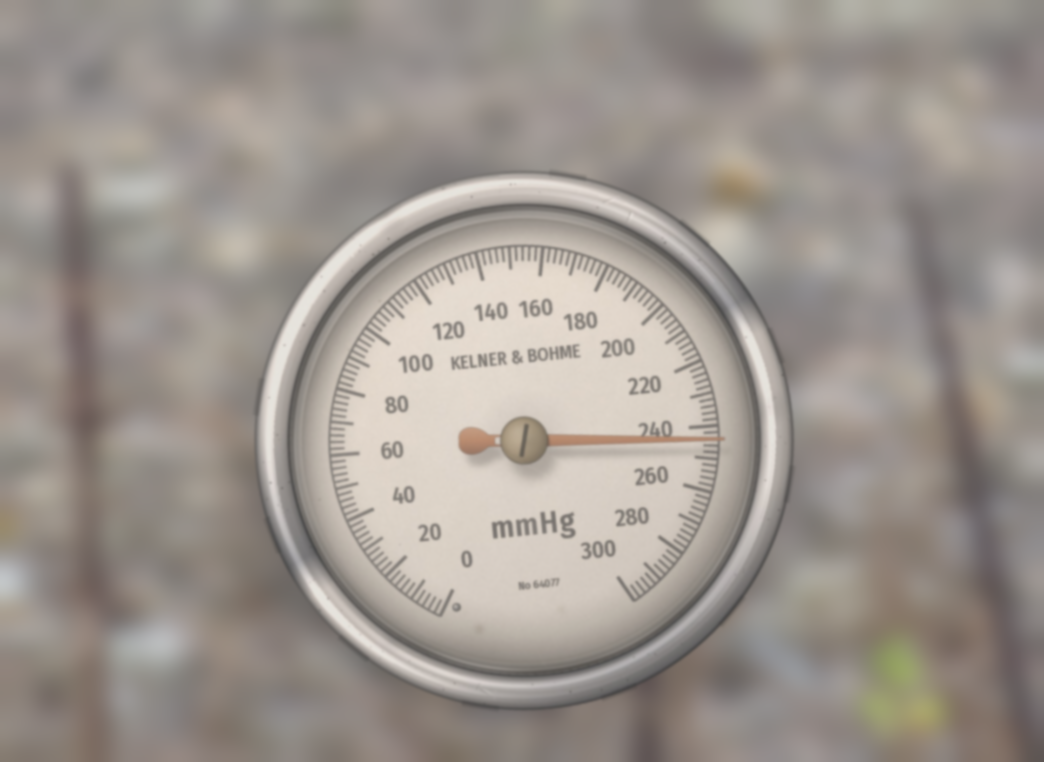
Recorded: **244** mmHg
